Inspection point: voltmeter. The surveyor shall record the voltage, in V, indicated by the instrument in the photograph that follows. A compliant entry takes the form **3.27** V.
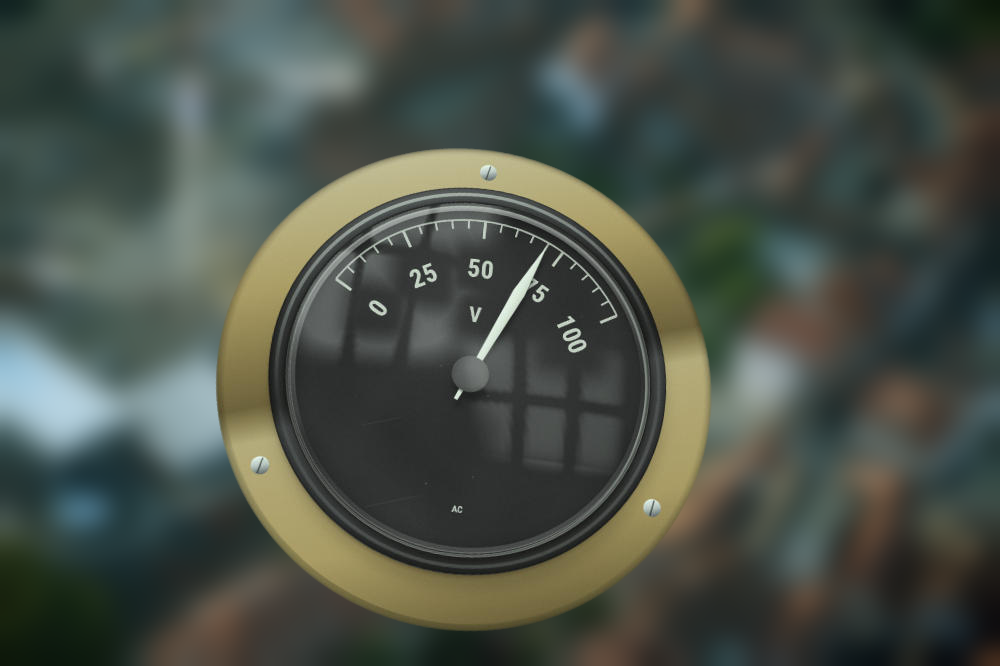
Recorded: **70** V
